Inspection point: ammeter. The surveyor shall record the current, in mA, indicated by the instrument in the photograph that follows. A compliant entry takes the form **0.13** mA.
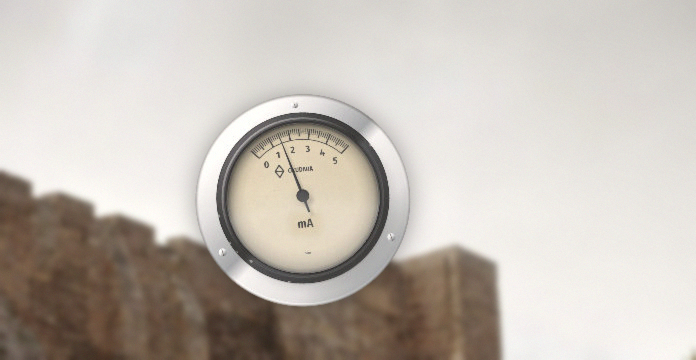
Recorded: **1.5** mA
